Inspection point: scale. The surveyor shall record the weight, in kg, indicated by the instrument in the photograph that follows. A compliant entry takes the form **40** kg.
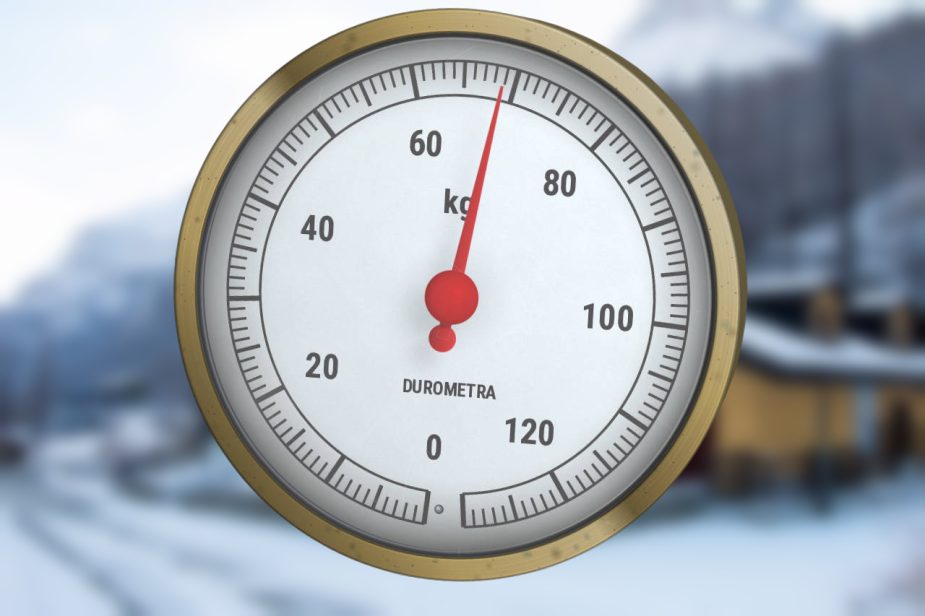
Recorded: **69** kg
